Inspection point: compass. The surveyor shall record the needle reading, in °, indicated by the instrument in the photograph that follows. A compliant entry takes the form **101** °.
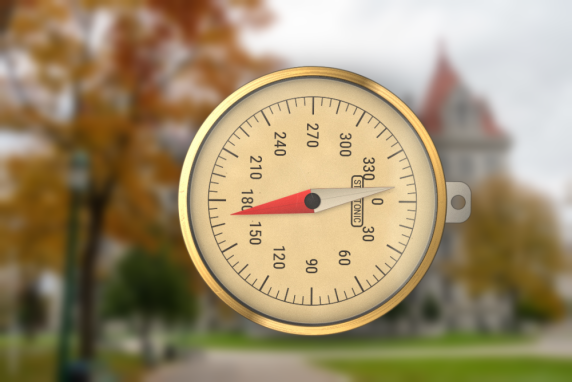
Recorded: **170** °
